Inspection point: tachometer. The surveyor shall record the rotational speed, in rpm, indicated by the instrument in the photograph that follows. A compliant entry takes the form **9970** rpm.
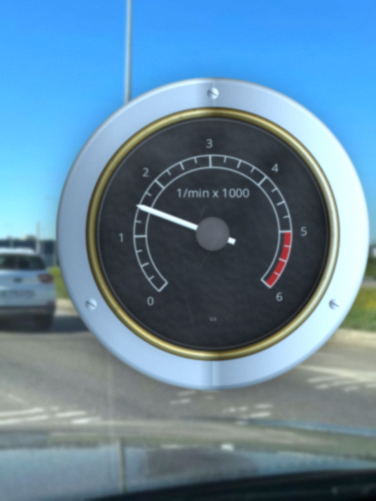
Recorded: **1500** rpm
